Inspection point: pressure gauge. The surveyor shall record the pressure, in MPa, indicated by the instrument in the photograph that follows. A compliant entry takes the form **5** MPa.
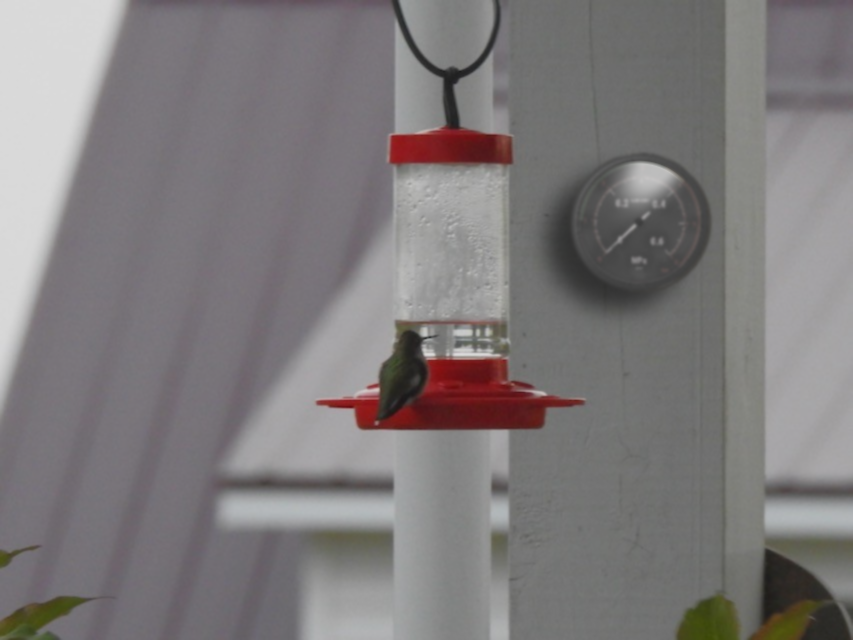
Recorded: **0** MPa
